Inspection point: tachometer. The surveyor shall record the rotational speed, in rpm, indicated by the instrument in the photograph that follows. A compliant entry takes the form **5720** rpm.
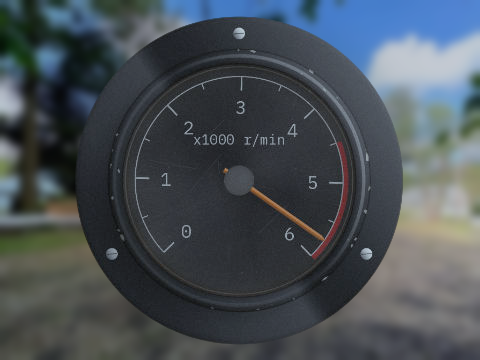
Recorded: **5750** rpm
